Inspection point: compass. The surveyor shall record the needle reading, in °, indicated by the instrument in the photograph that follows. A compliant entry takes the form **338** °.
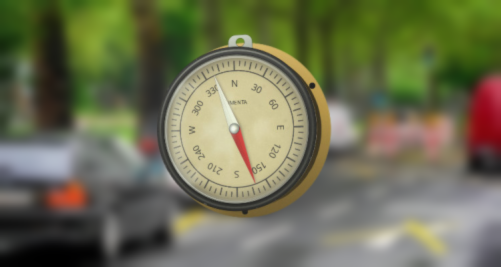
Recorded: **160** °
